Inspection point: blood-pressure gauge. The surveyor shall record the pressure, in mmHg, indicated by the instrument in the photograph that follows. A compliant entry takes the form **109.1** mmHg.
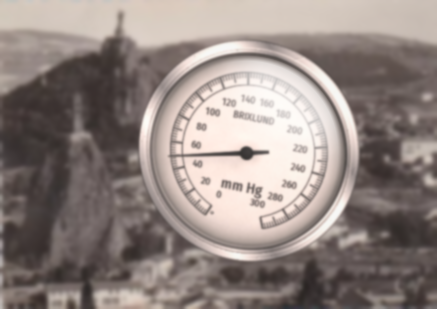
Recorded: **50** mmHg
